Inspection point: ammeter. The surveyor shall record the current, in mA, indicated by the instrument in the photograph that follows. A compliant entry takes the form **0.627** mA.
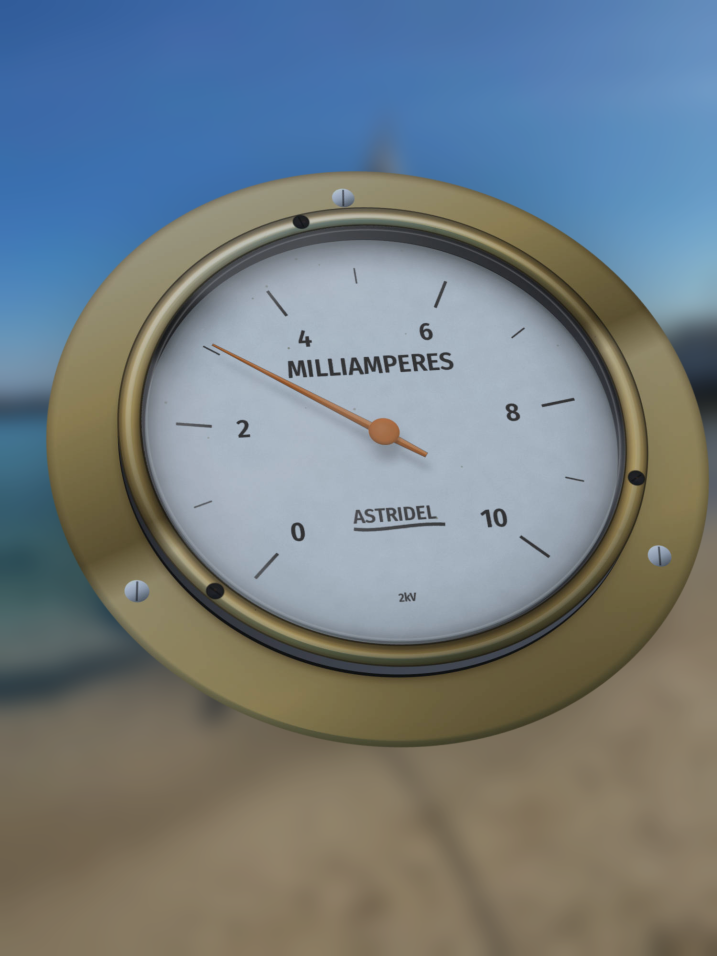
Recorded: **3** mA
